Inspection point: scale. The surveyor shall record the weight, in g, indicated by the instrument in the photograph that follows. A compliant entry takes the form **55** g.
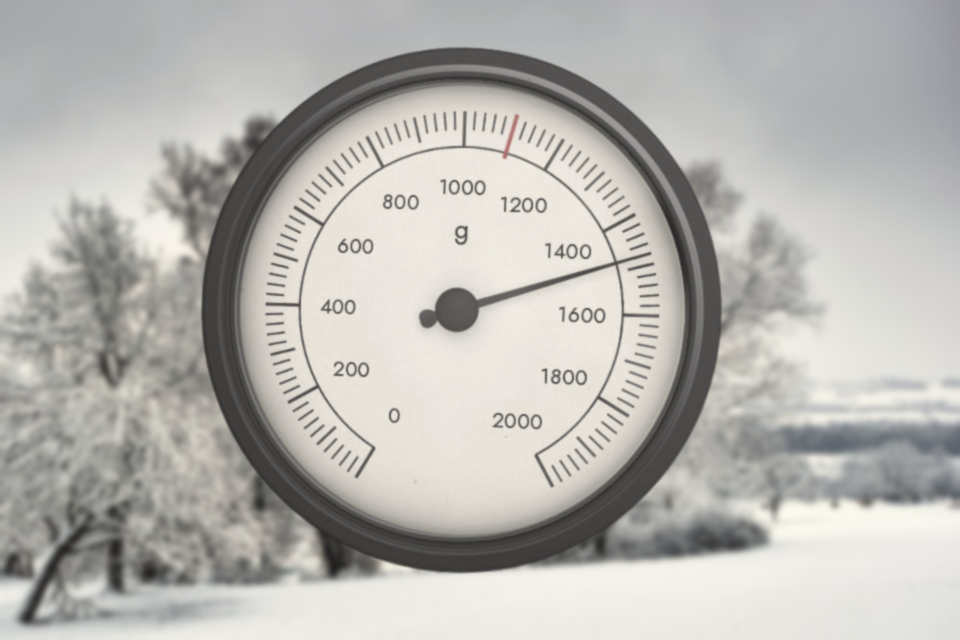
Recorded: **1480** g
